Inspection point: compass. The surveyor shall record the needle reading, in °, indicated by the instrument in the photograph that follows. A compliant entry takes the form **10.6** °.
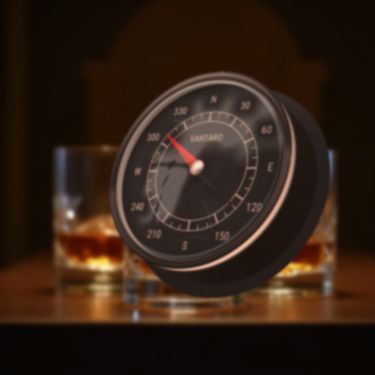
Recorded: **310** °
